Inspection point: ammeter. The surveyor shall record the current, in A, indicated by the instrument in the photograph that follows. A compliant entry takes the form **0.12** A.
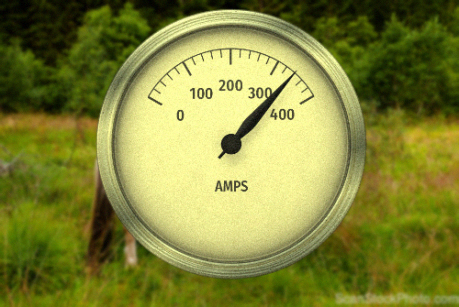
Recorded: **340** A
